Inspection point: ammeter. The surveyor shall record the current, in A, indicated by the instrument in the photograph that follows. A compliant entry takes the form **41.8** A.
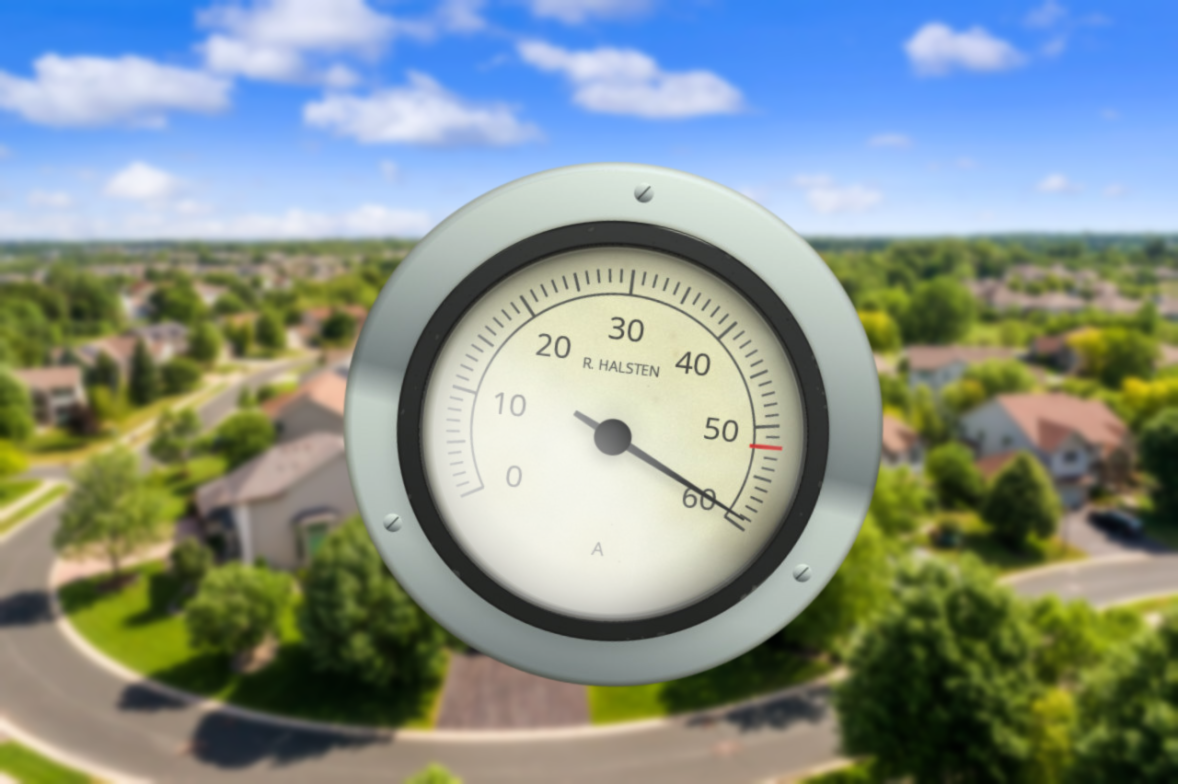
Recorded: **59** A
